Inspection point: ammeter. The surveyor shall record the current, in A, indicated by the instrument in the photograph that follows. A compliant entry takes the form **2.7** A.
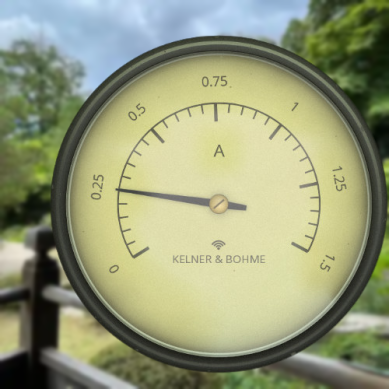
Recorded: **0.25** A
